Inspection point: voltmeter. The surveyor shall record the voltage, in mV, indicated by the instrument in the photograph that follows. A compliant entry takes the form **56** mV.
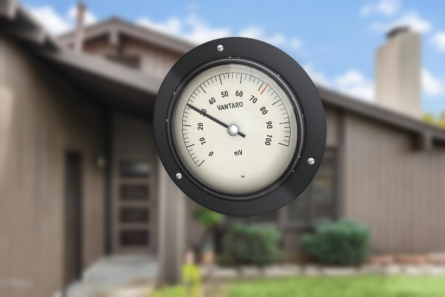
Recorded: **30** mV
